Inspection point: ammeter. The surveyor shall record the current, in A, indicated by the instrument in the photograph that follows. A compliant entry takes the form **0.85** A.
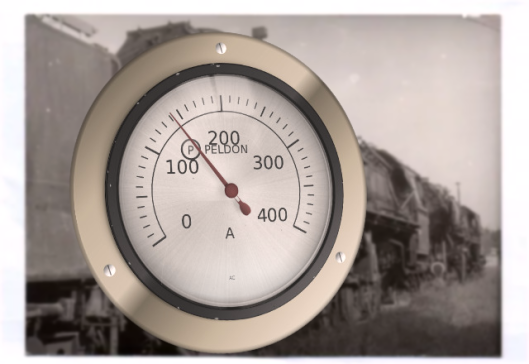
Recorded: **140** A
